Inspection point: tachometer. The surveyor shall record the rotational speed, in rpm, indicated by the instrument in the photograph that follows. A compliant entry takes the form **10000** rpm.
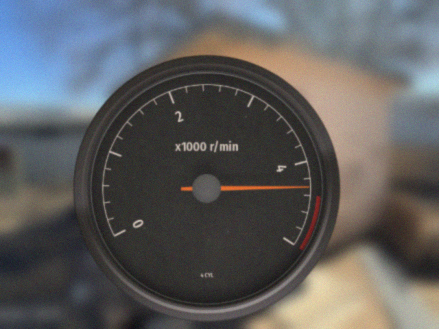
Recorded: **4300** rpm
